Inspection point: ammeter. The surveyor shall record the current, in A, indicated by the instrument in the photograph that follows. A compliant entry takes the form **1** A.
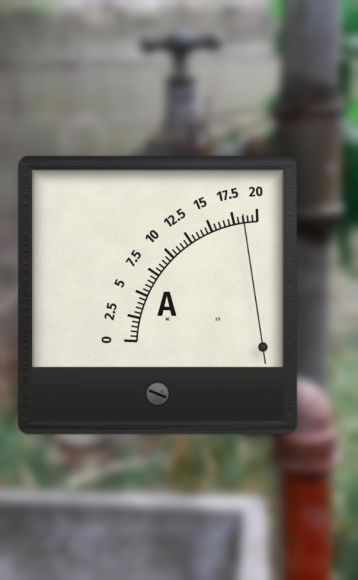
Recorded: **18.5** A
